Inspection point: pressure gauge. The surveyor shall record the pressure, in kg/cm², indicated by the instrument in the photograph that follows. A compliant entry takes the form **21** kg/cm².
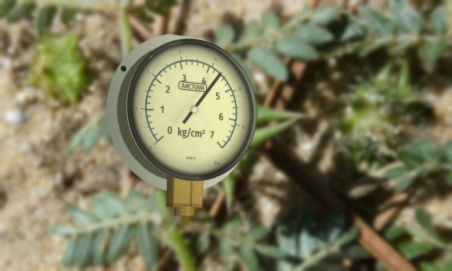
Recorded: **4.4** kg/cm²
